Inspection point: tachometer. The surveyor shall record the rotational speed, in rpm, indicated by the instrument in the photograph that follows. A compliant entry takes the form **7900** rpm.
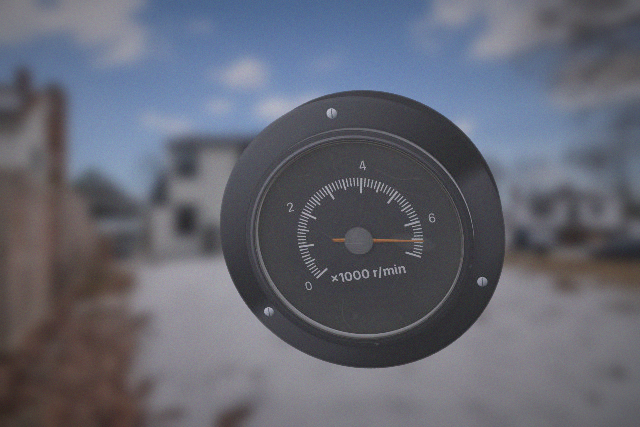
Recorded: **6500** rpm
